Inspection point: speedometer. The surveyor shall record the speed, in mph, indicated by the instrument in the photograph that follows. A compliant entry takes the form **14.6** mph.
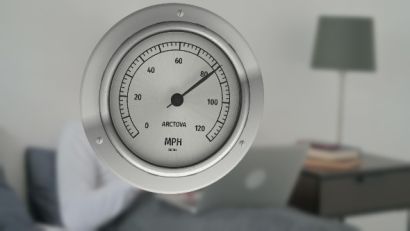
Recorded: **82** mph
